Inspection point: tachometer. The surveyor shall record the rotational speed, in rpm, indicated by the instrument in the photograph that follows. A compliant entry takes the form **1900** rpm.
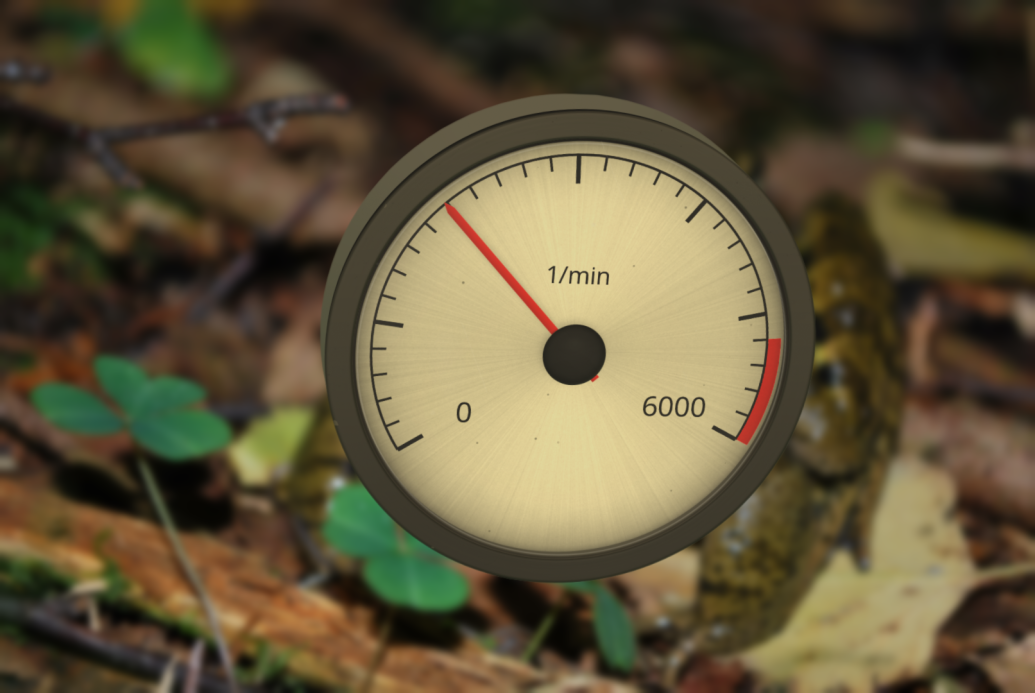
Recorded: **2000** rpm
